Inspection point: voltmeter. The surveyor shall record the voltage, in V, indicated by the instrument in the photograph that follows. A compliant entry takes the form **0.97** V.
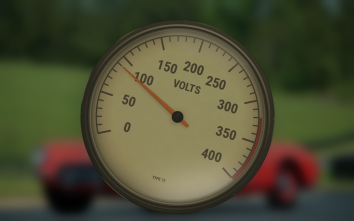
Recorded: **90** V
